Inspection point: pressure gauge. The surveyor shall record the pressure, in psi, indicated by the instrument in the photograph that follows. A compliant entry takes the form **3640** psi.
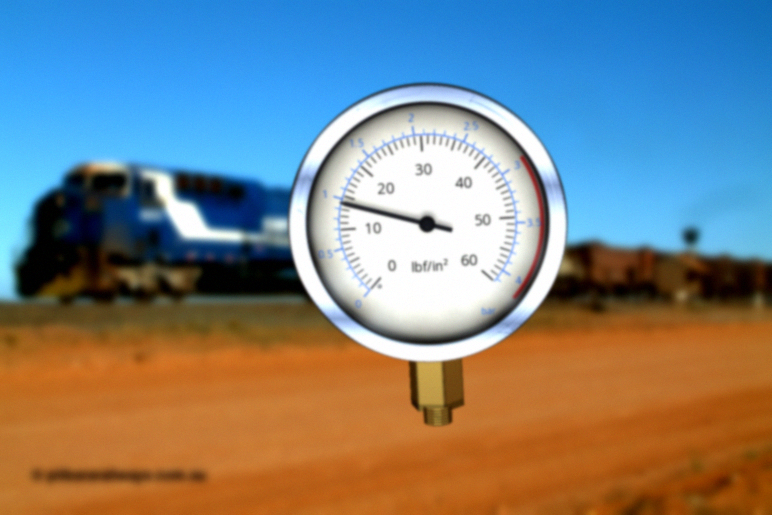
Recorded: **14** psi
